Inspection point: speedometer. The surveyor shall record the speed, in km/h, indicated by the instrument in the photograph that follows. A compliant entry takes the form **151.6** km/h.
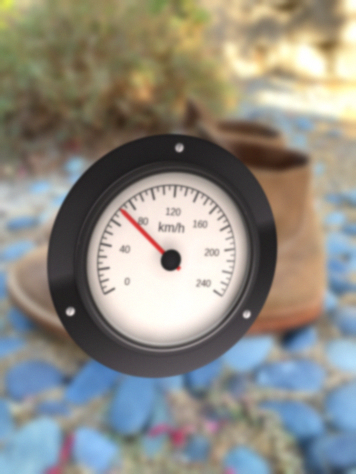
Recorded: **70** km/h
